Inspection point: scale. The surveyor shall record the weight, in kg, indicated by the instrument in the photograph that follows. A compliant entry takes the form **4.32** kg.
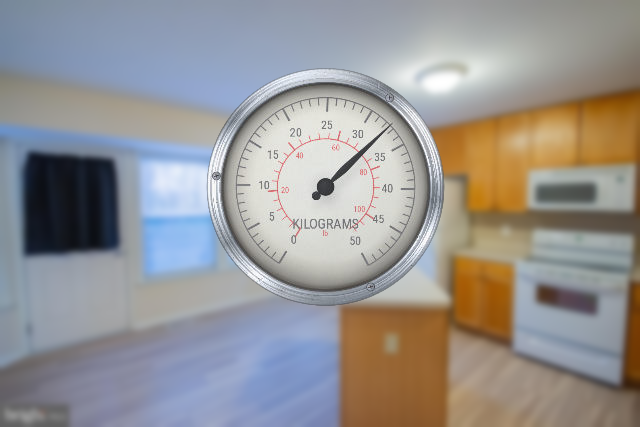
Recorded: **32.5** kg
